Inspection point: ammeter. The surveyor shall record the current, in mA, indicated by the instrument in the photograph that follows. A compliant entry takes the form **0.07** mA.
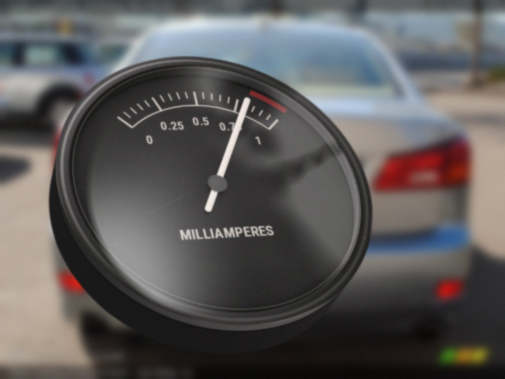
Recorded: **0.8** mA
